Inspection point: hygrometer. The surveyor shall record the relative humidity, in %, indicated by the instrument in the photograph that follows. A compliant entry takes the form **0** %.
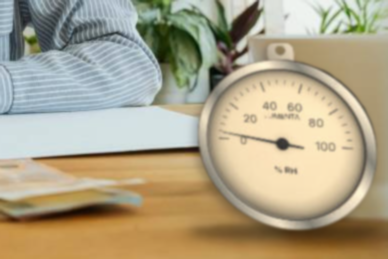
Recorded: **4** %
